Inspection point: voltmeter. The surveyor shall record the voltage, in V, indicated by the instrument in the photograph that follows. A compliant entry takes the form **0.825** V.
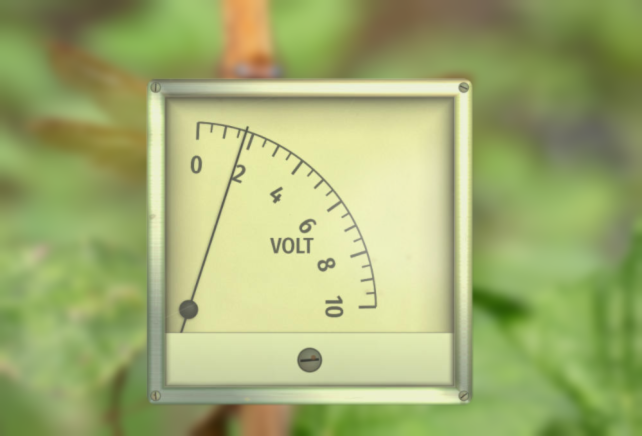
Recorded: **1.75** V
